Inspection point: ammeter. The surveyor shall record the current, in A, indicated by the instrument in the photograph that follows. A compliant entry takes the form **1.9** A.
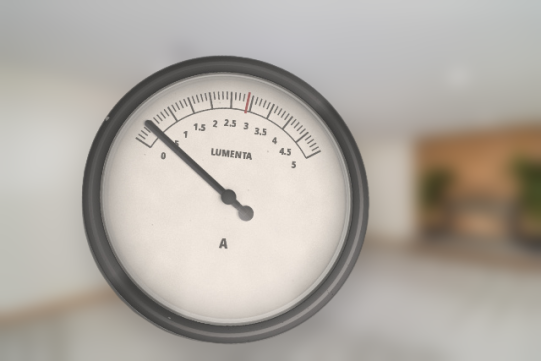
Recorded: **0.4** A
